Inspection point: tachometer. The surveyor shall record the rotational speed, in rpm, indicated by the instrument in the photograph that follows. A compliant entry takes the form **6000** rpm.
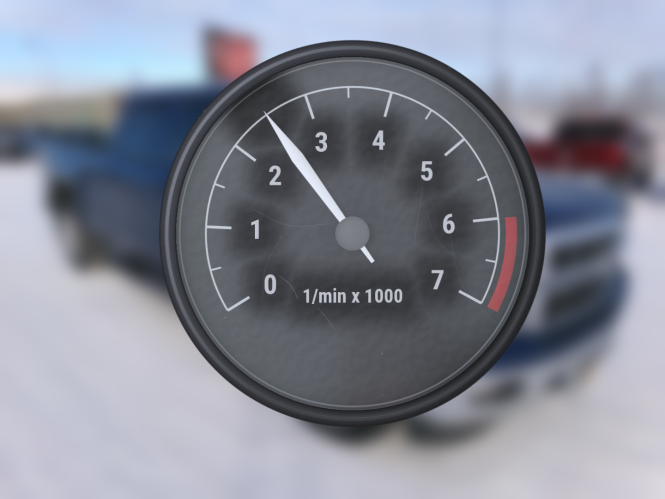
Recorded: **2500** rpm
